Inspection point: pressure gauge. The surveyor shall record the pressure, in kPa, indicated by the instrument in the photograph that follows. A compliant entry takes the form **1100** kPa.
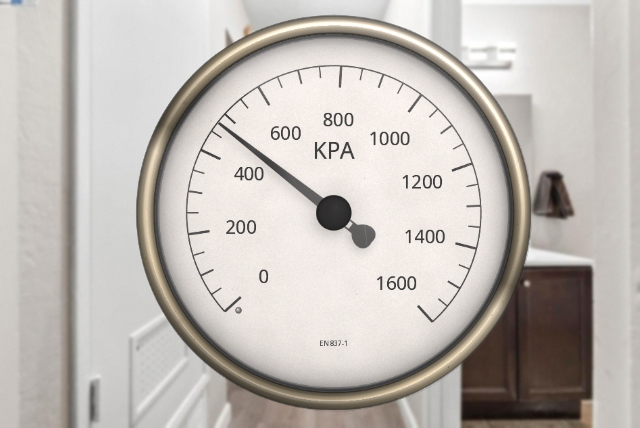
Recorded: **475** kPa
